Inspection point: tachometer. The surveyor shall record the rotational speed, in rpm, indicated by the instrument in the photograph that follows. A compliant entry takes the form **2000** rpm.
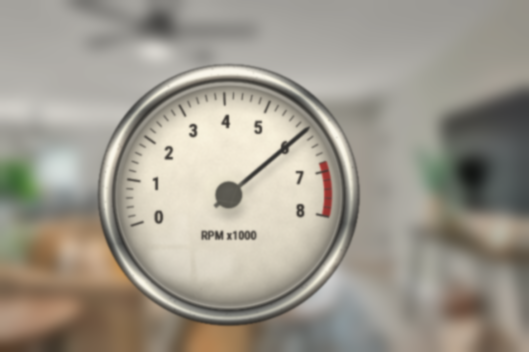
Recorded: **6000** rpm
